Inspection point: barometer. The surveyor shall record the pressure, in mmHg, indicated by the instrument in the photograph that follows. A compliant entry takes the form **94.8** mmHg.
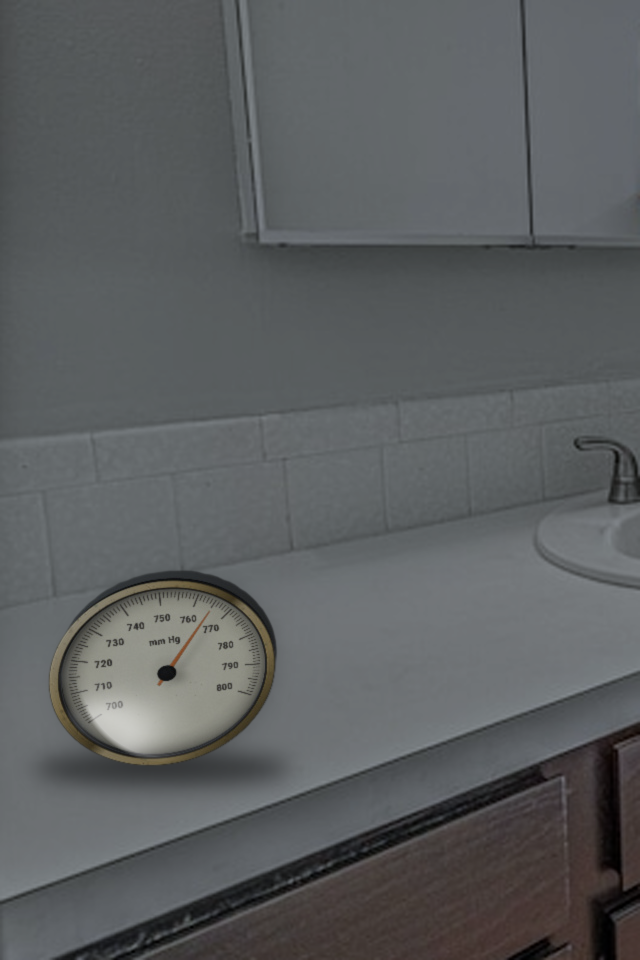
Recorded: **765** mmHg
